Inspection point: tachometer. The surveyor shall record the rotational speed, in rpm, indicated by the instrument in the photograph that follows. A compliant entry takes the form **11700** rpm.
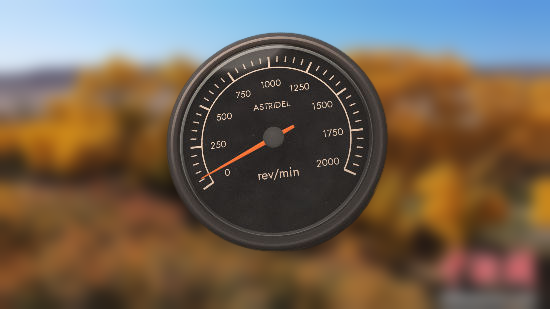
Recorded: **50** rpm
